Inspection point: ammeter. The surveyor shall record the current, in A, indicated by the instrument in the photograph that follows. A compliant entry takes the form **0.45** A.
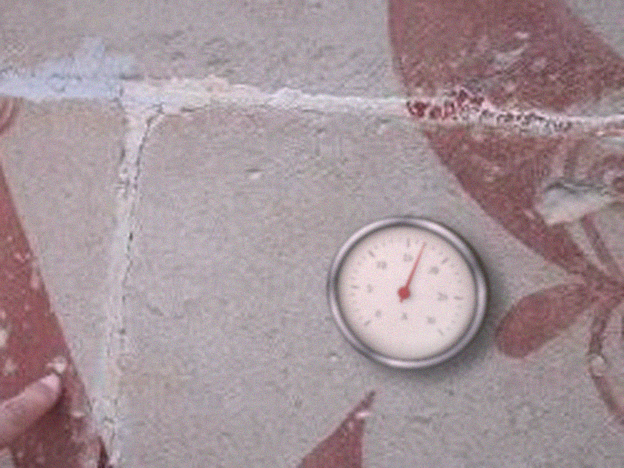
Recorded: **17** A
